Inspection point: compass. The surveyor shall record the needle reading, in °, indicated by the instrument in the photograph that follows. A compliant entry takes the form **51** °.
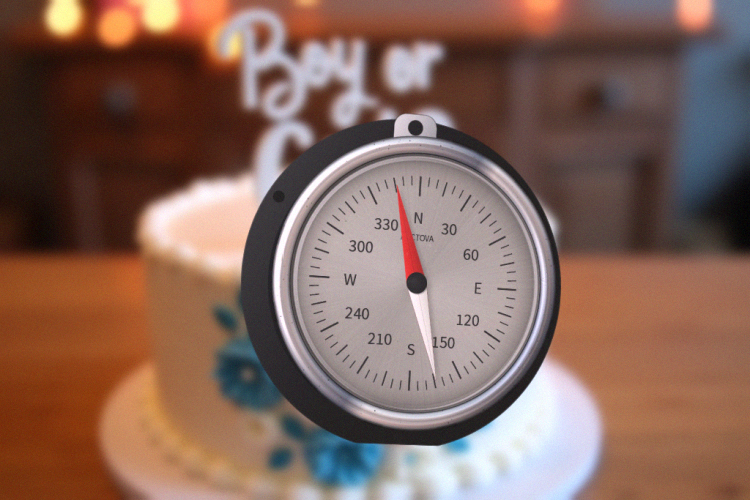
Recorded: **345** °
